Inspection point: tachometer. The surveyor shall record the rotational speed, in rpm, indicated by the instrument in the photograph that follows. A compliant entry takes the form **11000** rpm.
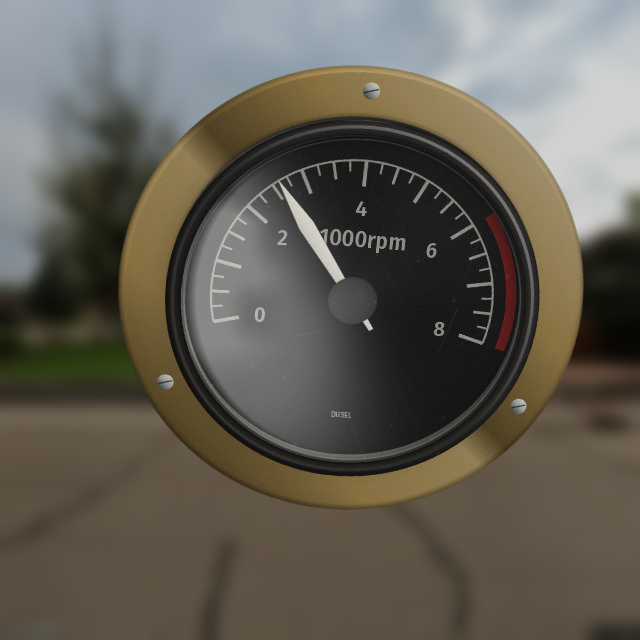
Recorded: **2625** rpm
